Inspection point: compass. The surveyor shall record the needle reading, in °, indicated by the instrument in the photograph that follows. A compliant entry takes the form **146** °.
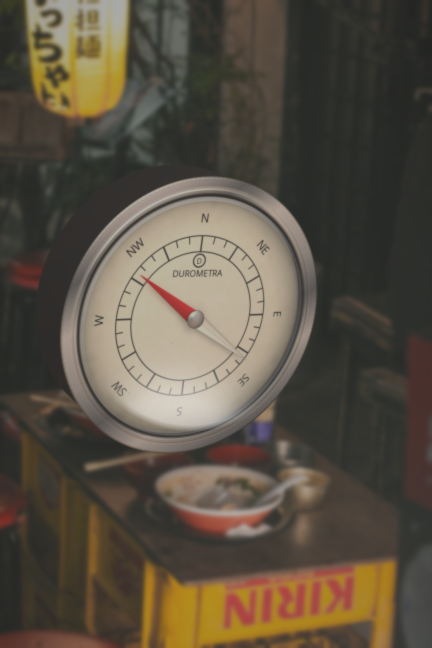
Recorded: **305** °
